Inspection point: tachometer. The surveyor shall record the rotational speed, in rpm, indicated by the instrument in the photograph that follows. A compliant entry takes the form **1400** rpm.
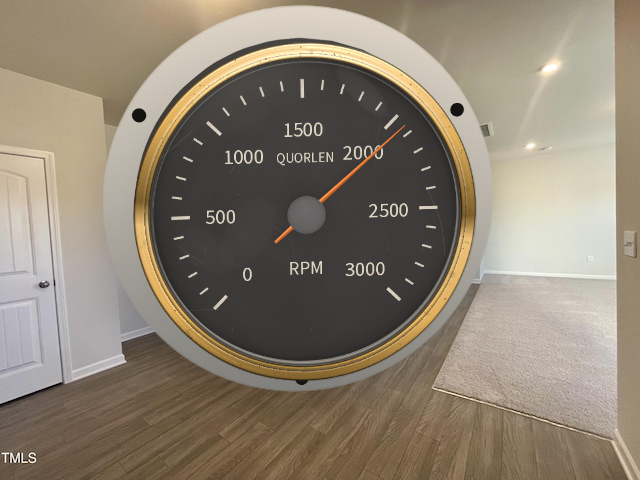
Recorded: **2050** rpm
